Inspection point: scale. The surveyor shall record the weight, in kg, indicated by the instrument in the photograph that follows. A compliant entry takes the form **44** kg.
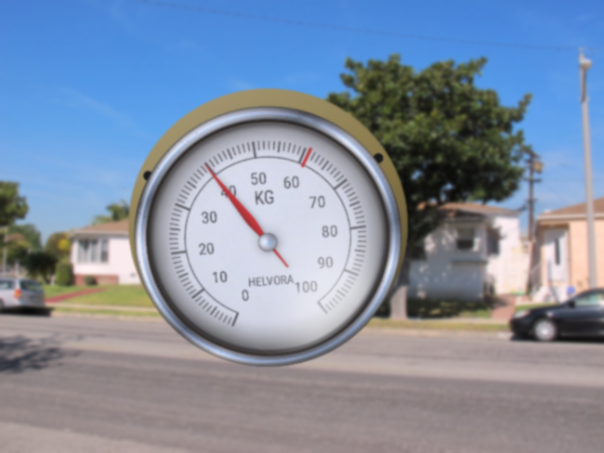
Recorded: **40** kg
